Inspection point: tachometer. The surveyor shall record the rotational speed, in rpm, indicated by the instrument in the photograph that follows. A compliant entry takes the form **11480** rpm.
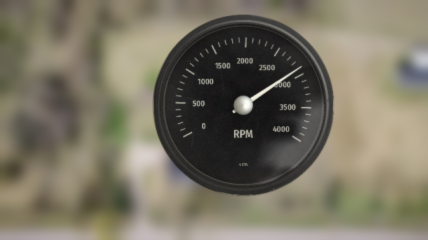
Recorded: **2900** rpm
